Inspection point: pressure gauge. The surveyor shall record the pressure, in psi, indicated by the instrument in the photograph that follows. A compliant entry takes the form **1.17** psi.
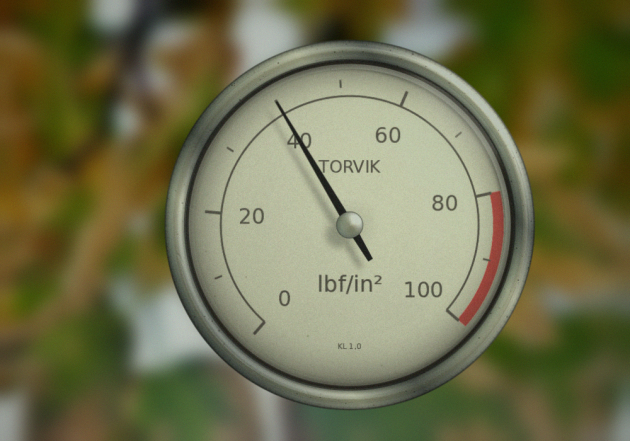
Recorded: **40** psi
